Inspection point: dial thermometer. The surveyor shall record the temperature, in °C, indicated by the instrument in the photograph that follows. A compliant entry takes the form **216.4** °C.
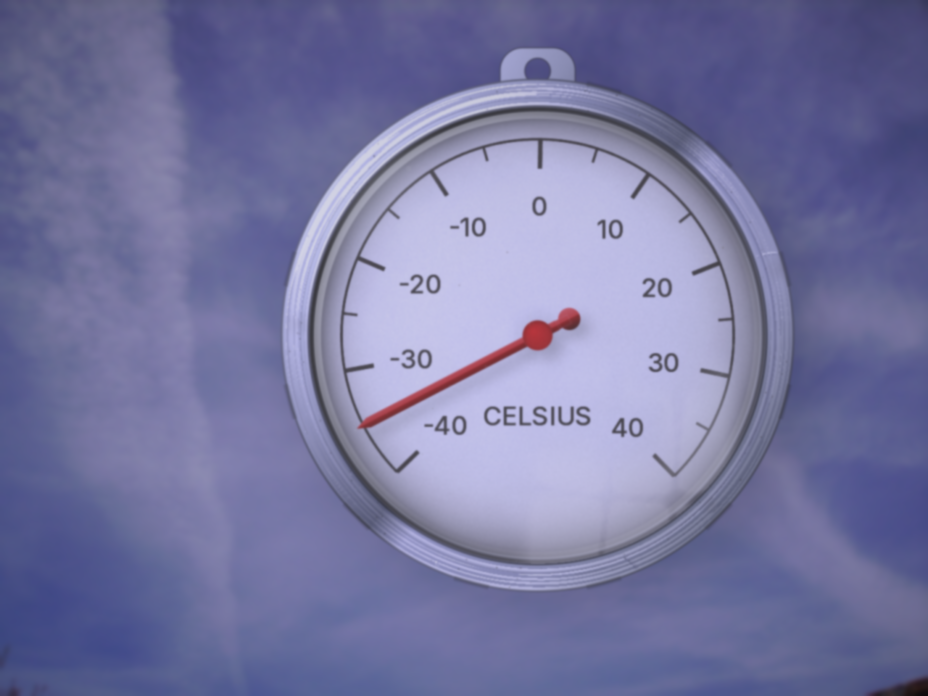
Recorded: **-35** °C
